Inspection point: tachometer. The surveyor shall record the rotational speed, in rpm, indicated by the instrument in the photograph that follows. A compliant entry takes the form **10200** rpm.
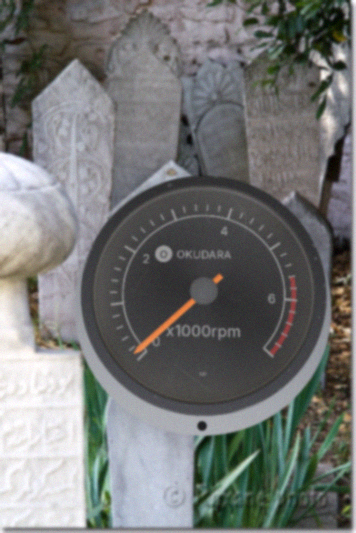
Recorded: **100** rpm
